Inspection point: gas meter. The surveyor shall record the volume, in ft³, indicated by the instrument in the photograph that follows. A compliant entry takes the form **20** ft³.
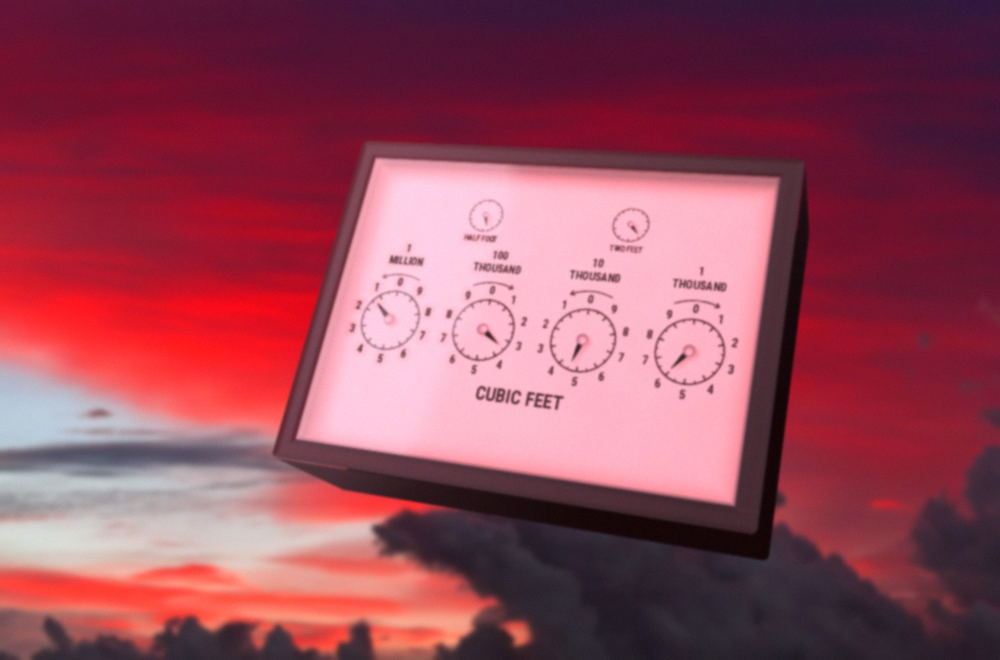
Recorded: **134600** ft³
